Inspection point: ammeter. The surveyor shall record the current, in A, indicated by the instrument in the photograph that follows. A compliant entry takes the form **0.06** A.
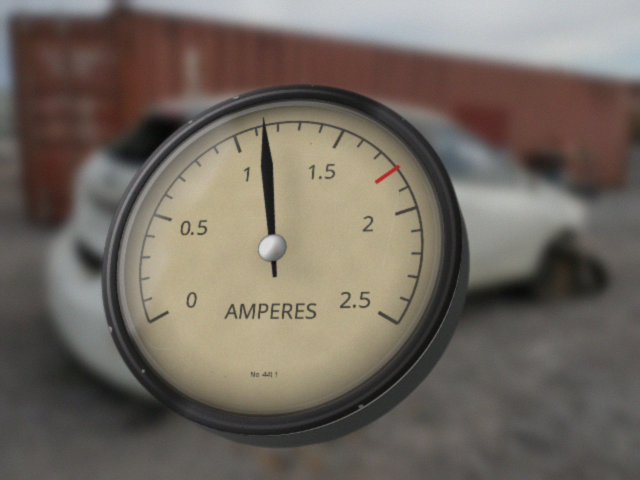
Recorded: **1.15** A
